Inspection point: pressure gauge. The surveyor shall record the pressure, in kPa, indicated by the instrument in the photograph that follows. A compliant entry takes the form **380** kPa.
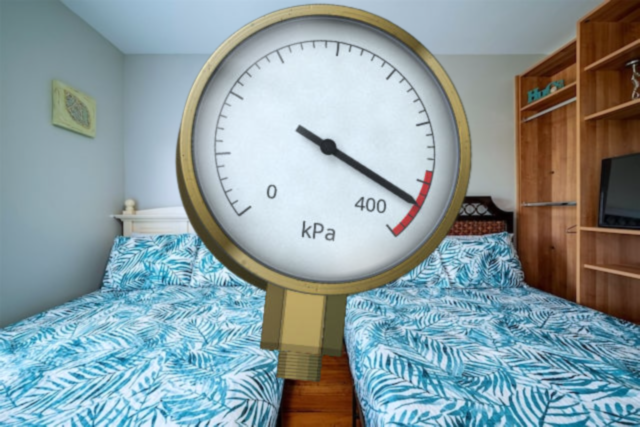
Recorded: **370** kPa
